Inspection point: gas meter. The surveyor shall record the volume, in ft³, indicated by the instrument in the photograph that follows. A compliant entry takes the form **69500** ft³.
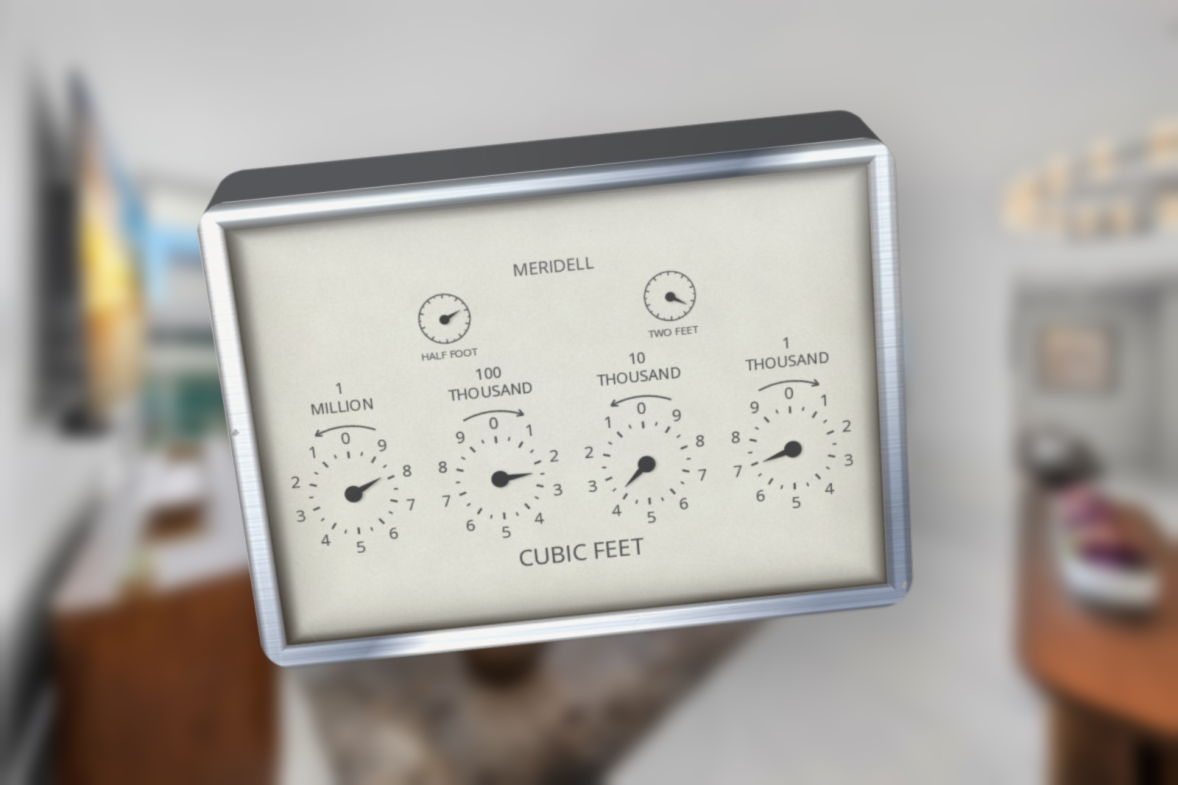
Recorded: **823700** ft³
